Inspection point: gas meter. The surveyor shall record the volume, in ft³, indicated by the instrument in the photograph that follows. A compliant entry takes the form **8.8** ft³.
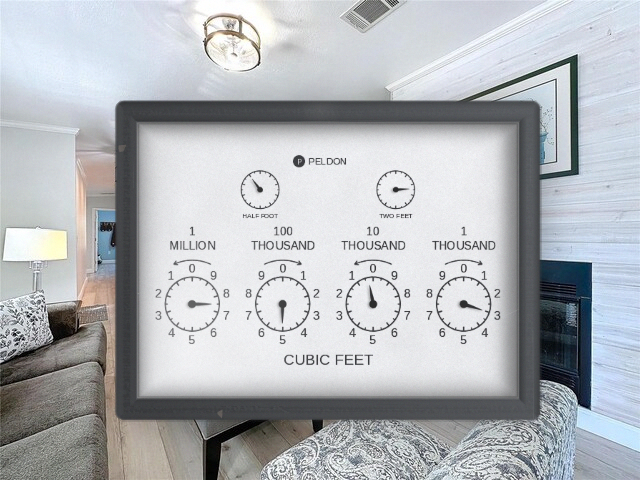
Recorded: **750300** ft³
